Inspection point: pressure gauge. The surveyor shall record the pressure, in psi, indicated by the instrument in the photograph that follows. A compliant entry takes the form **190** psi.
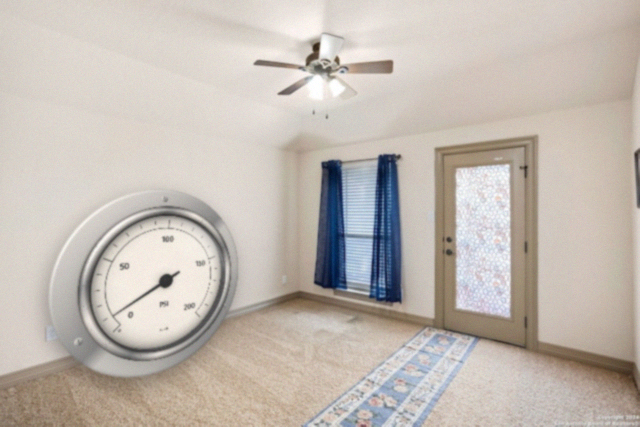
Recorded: **10** psi
